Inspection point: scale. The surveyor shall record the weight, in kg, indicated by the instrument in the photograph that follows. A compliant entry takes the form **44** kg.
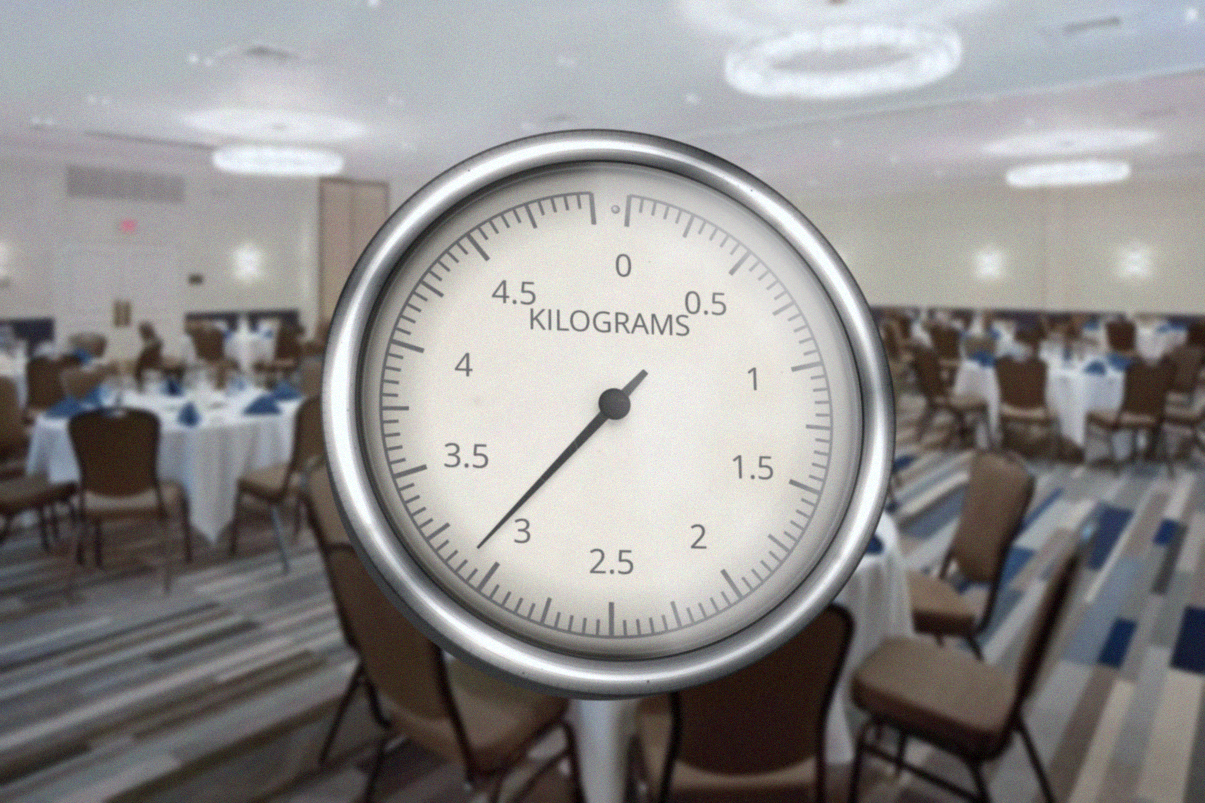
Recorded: **3.1** kg
